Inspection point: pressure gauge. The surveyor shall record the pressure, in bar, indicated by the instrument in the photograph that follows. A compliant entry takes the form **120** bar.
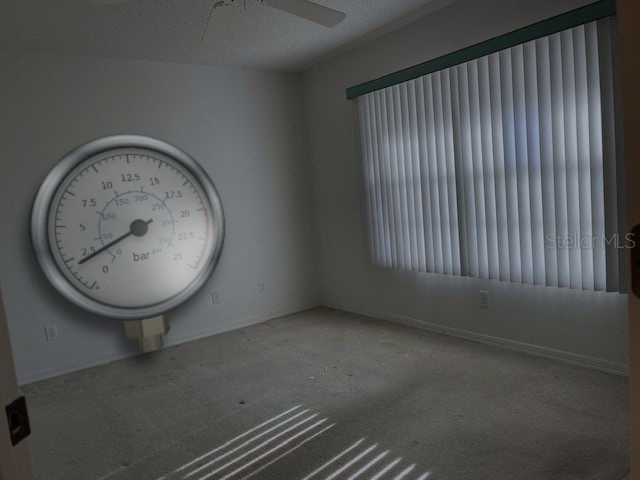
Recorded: **2** bar
